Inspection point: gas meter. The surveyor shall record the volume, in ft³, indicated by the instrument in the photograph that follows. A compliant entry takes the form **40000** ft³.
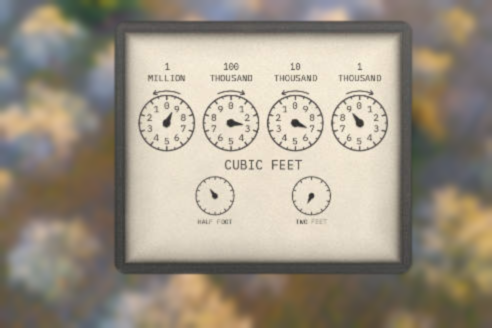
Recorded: **926900** ft³
